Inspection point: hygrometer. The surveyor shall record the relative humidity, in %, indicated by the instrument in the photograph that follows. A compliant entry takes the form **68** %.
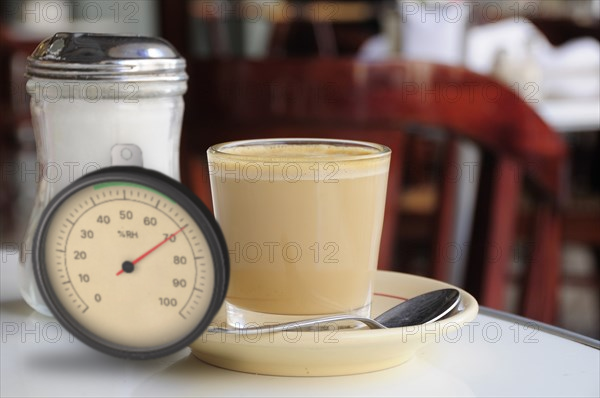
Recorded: **70** %
